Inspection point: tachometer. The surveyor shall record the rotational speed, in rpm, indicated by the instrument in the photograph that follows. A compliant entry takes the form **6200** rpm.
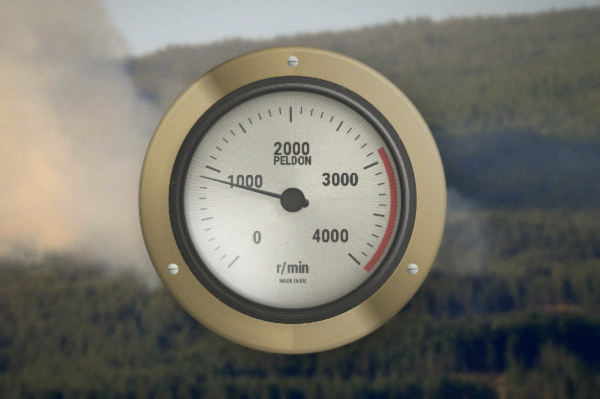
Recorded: **900** rpm
